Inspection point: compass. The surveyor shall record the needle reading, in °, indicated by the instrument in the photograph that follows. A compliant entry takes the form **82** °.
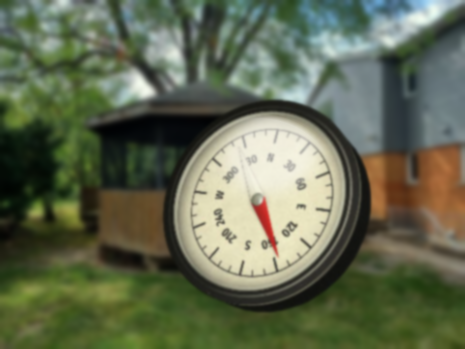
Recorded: **145** °
